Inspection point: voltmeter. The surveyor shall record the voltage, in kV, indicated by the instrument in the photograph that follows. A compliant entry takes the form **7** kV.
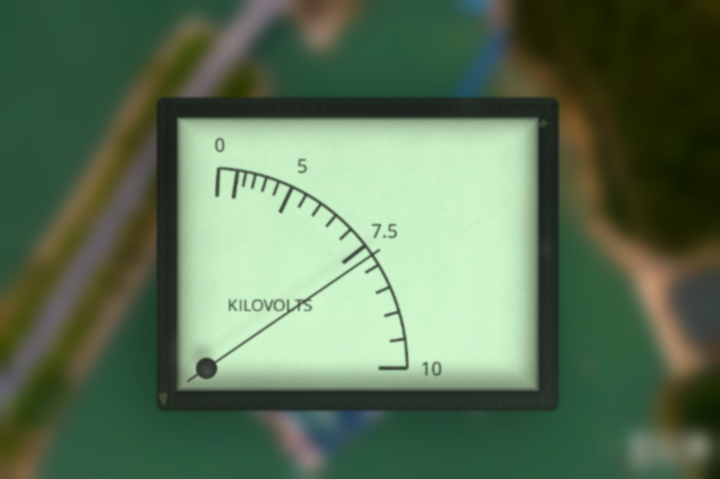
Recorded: **7.75** kV
